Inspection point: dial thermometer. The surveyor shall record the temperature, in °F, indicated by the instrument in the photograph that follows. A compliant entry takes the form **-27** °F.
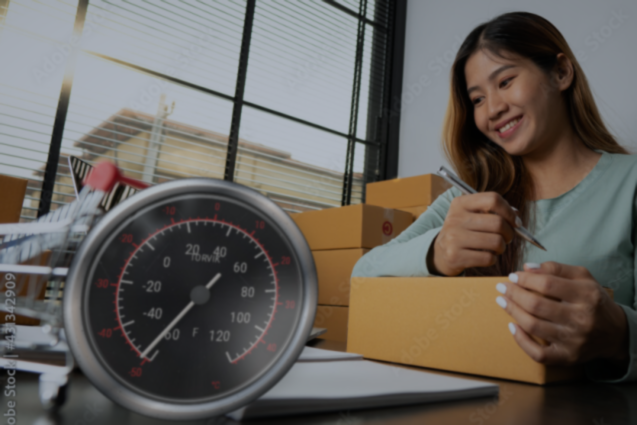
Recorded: **-56** °F
